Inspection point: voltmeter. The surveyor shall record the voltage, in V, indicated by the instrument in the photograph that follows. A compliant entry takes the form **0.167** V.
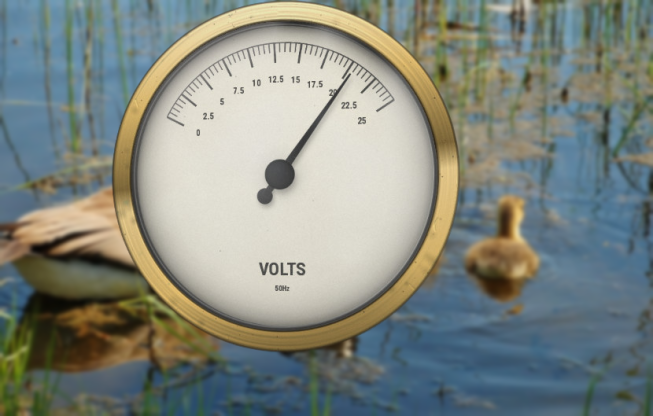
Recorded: **20.5** V
